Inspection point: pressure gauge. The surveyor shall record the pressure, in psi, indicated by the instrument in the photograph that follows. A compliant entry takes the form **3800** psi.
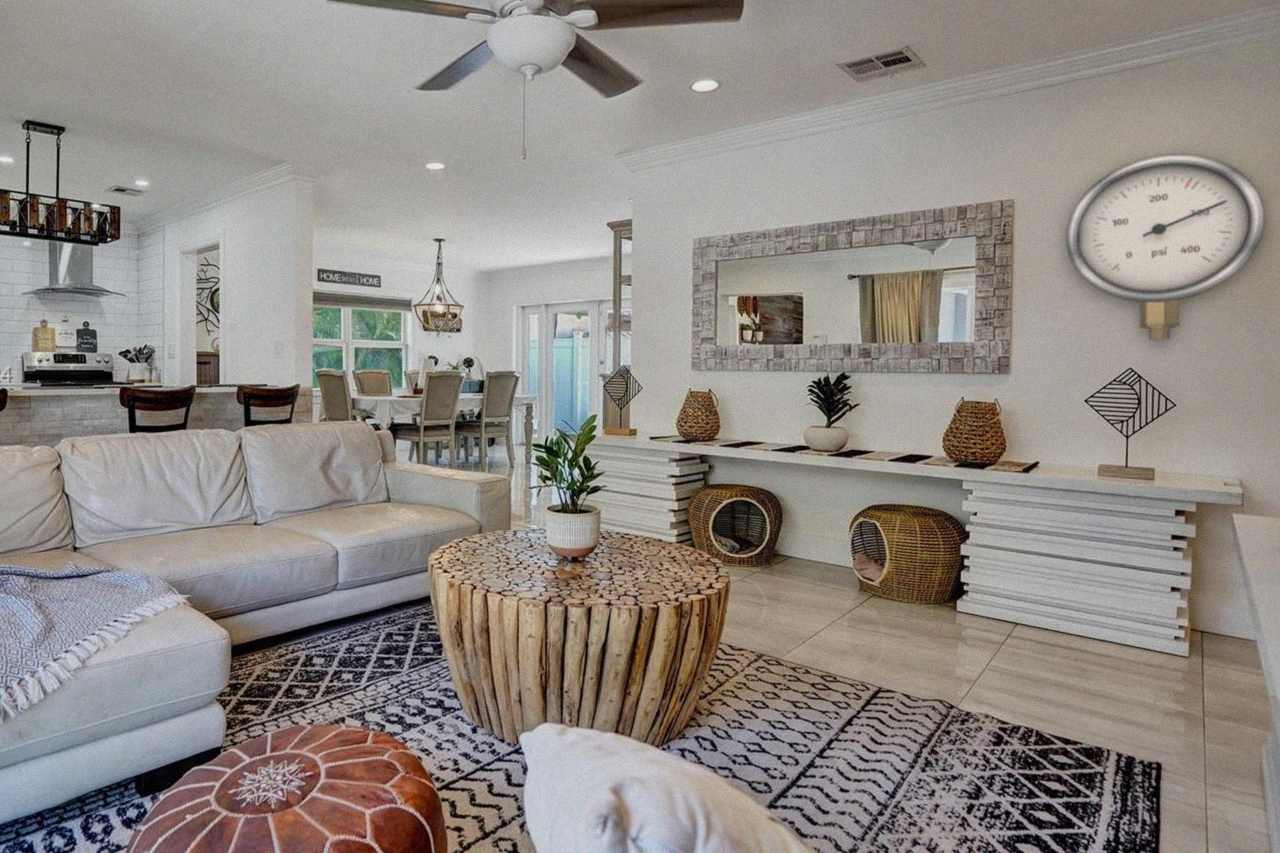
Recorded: **300** psi
